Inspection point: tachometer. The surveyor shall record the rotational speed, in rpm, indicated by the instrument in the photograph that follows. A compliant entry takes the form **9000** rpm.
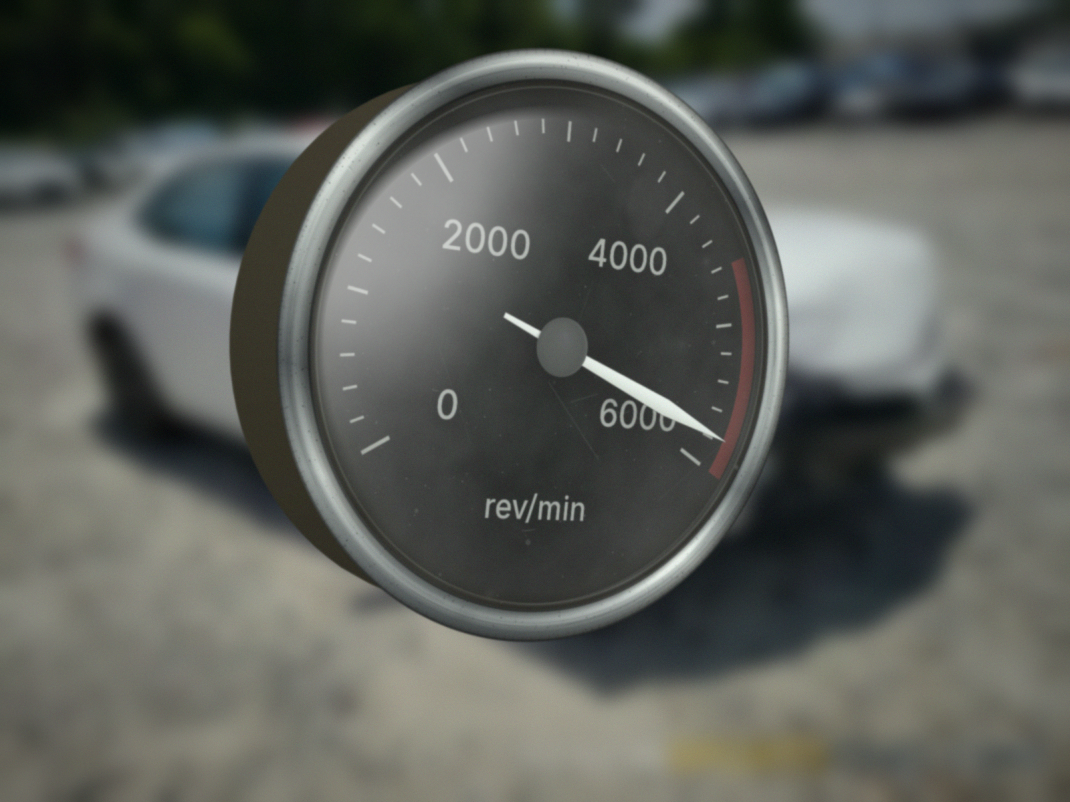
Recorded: **5800** rpm
